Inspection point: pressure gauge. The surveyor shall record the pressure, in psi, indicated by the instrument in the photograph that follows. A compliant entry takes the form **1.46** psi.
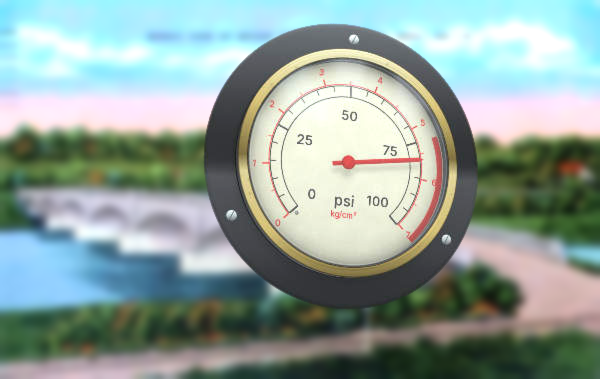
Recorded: **80** psi
